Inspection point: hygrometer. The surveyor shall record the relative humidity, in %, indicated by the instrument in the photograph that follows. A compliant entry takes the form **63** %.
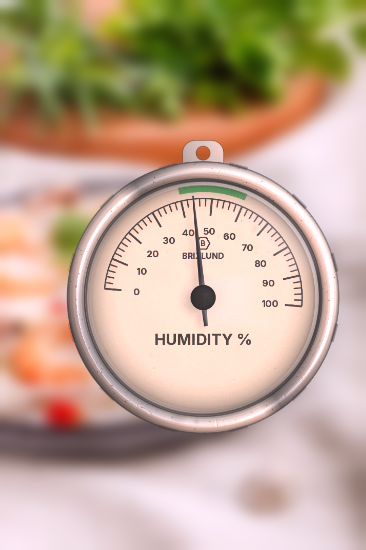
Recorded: **44** %
